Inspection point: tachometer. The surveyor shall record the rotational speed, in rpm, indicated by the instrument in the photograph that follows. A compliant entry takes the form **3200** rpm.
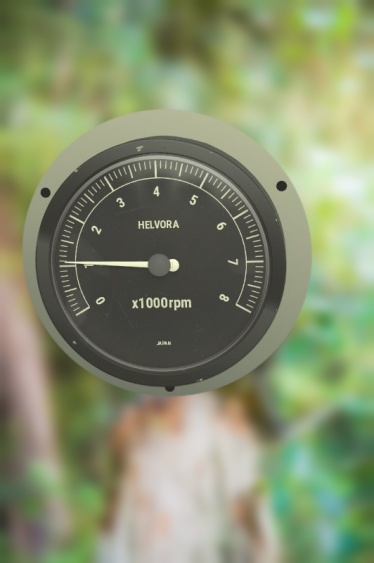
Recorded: **1100** rpm
